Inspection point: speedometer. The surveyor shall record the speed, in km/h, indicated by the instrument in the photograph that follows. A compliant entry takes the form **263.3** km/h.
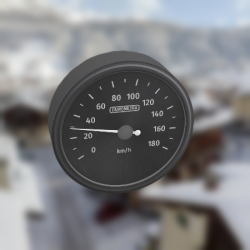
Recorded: **30** km/h
